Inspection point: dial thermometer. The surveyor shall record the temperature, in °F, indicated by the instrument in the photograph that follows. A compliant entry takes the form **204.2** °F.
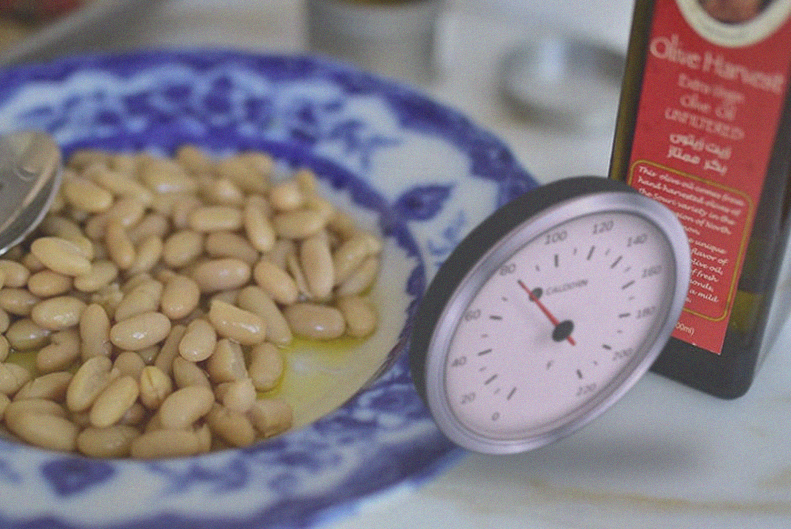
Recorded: **80** °F
